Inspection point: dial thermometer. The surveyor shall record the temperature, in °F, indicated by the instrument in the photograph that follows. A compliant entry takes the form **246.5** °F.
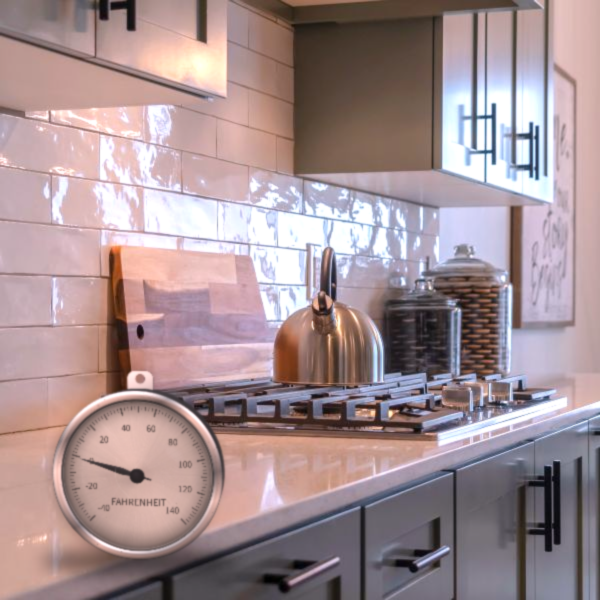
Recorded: **0** °F
